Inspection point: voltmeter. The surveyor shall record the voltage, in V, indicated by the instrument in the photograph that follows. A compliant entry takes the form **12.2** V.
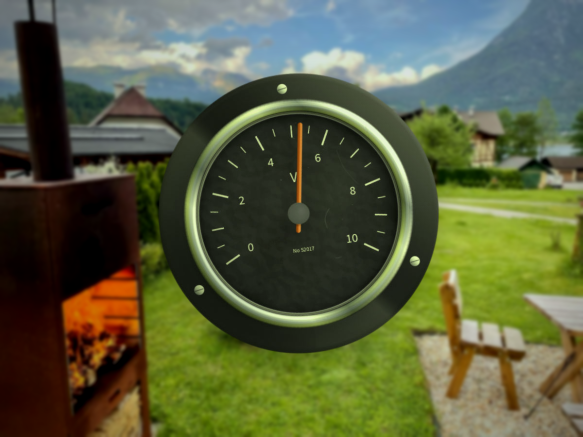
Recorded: **5.25** V
